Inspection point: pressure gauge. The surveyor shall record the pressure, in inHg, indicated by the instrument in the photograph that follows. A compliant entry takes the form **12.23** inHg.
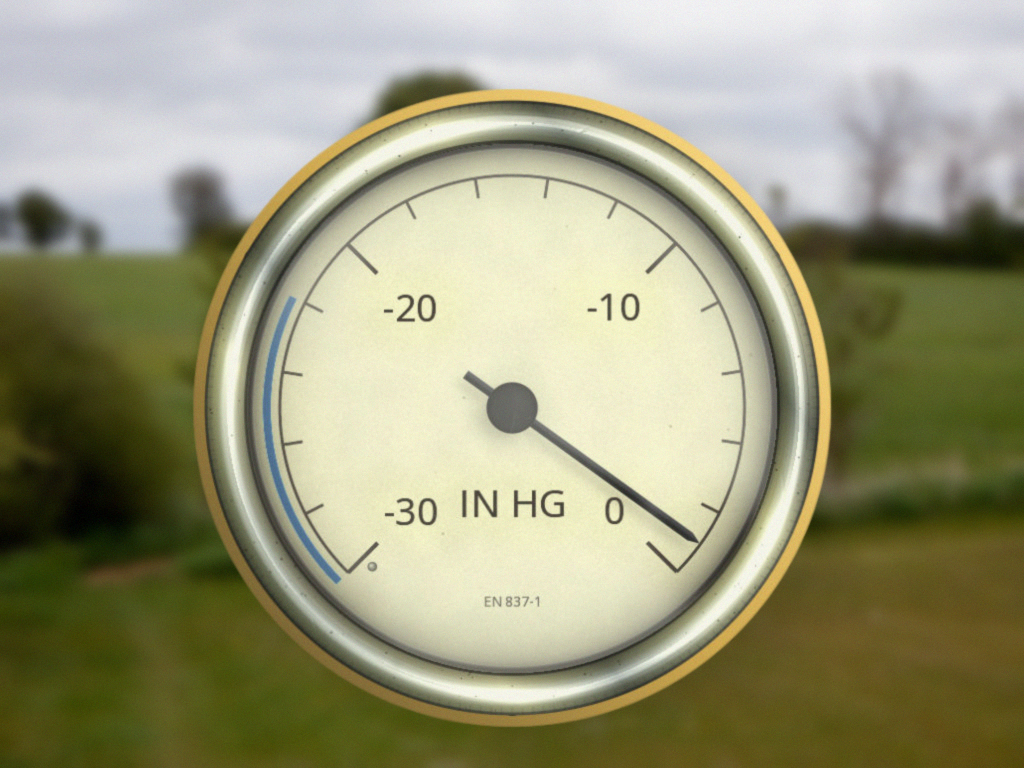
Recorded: **-1** inHg
